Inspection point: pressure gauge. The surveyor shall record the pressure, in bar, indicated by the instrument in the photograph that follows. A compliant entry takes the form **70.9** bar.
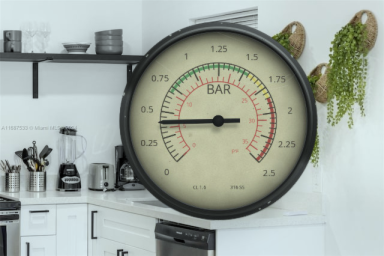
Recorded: **0.4** bar
